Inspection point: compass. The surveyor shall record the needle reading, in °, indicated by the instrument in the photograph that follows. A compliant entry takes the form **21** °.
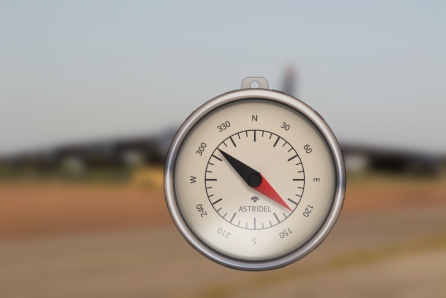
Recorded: **130** °
